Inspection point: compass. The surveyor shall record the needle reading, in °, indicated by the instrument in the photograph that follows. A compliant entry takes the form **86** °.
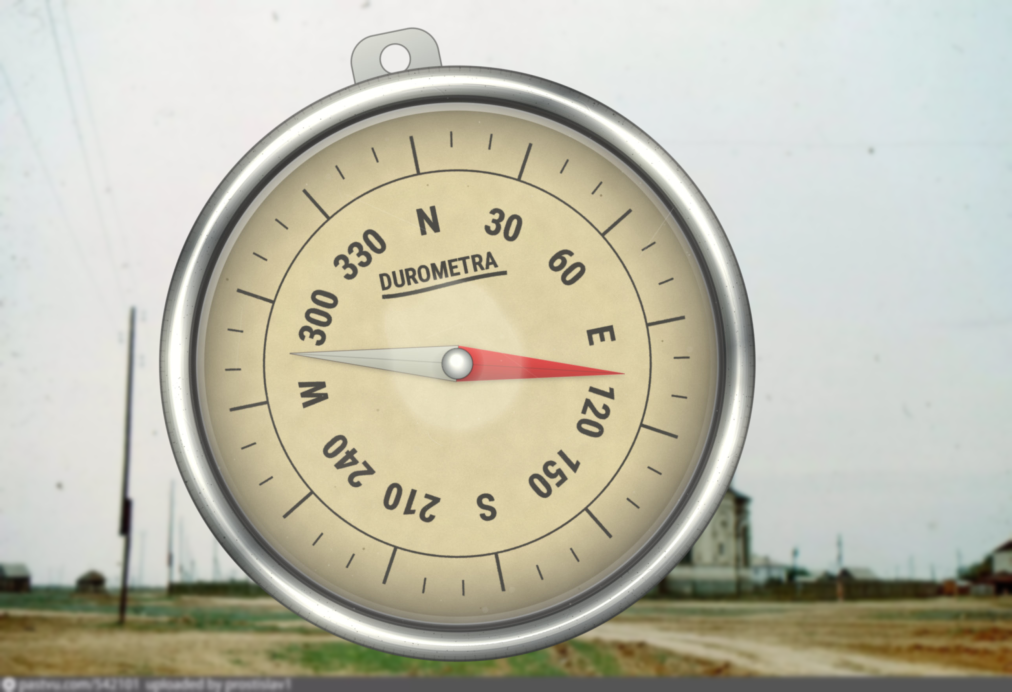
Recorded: **105** °
